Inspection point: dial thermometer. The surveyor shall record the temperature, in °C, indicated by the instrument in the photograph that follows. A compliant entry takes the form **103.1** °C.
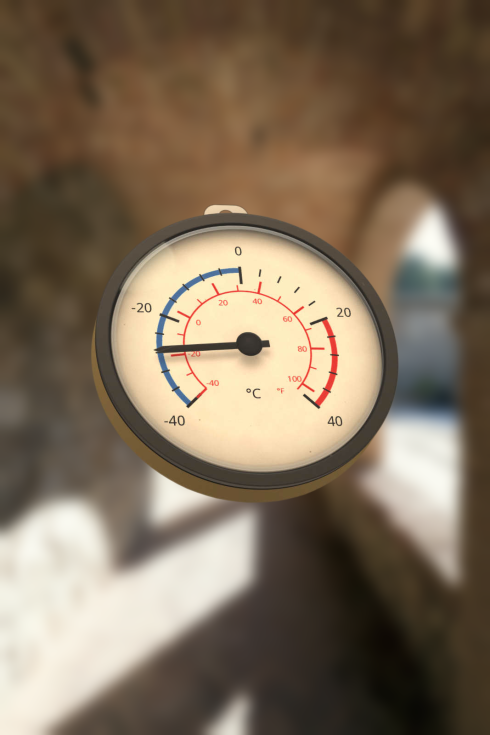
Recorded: **-28** °C
